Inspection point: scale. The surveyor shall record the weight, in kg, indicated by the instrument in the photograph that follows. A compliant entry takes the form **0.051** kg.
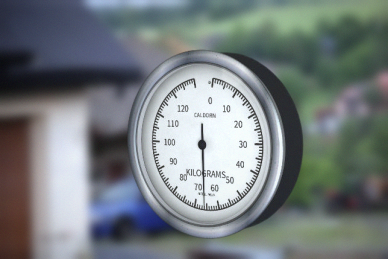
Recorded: **65** kg
